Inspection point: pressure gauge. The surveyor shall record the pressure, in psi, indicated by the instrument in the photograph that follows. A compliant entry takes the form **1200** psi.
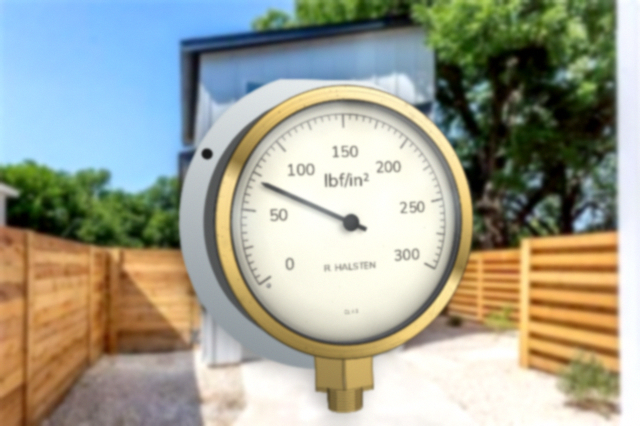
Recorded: **70** psi
